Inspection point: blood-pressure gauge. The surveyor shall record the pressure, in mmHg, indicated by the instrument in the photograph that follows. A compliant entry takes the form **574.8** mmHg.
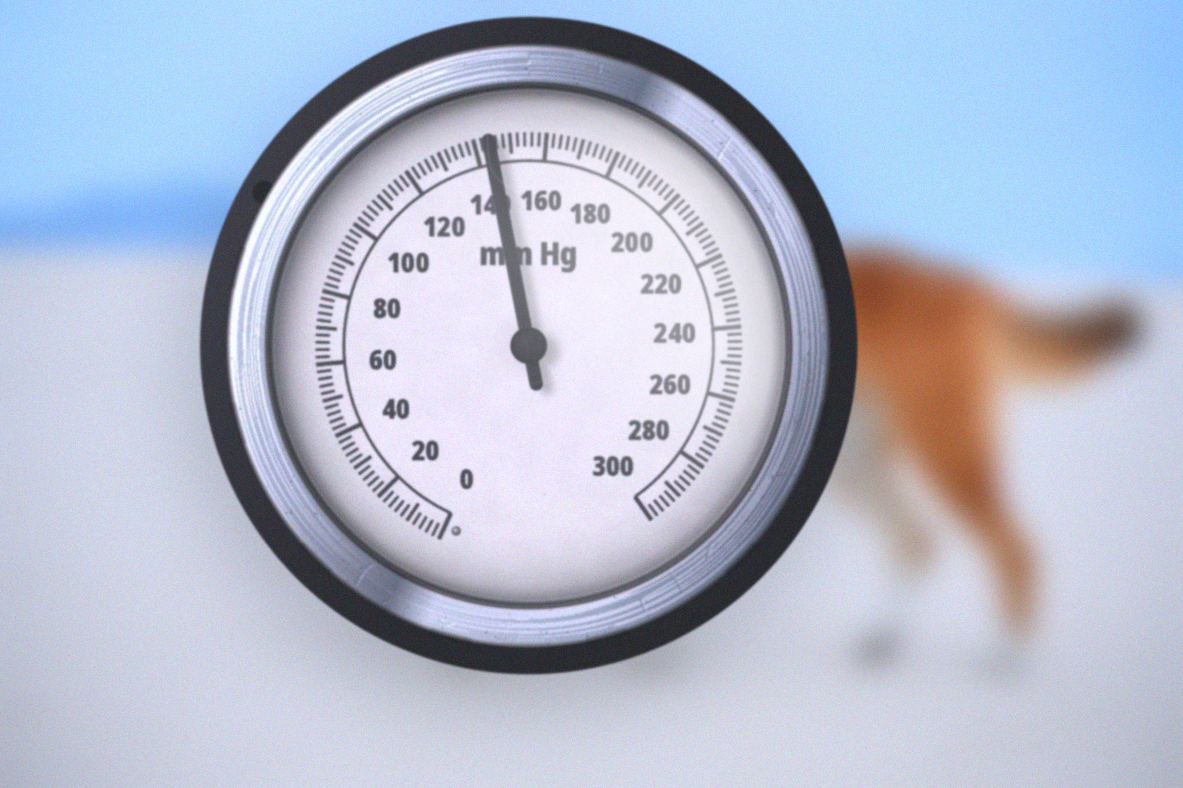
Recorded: **144** mmHg
